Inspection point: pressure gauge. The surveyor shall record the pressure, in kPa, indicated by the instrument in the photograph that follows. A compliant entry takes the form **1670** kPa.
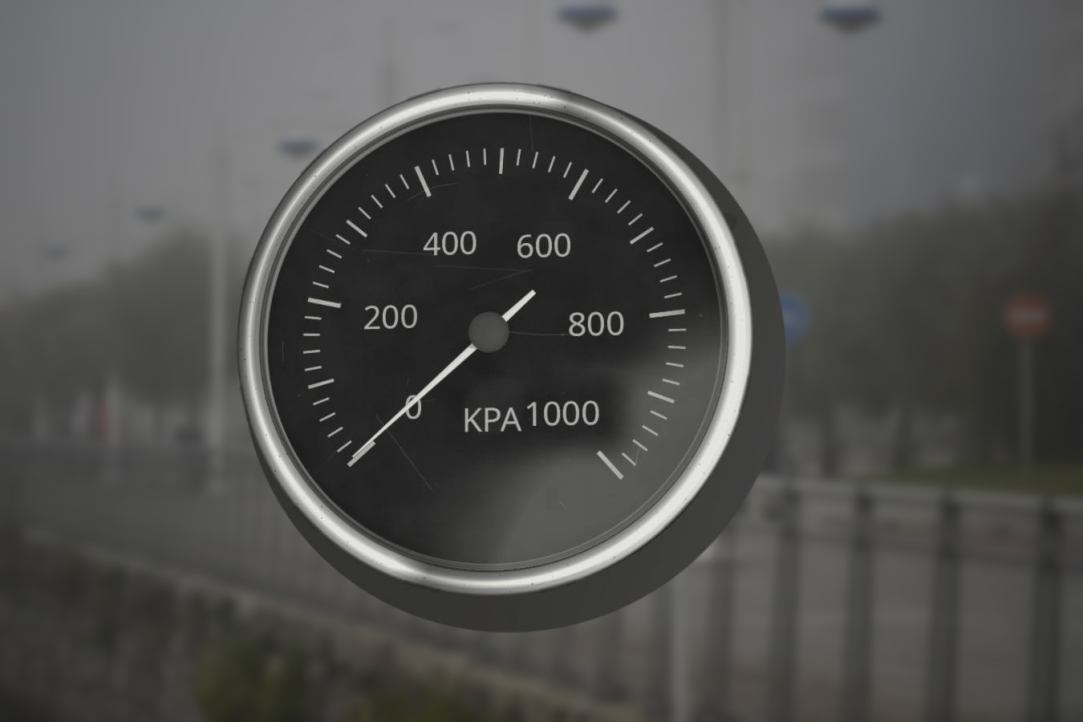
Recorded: **0** kPa
